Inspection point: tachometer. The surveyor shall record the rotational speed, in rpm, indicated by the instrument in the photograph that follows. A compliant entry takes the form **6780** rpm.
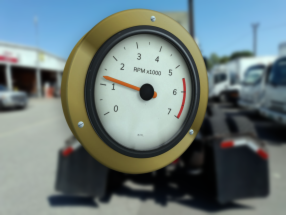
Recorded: **1250** rpm
